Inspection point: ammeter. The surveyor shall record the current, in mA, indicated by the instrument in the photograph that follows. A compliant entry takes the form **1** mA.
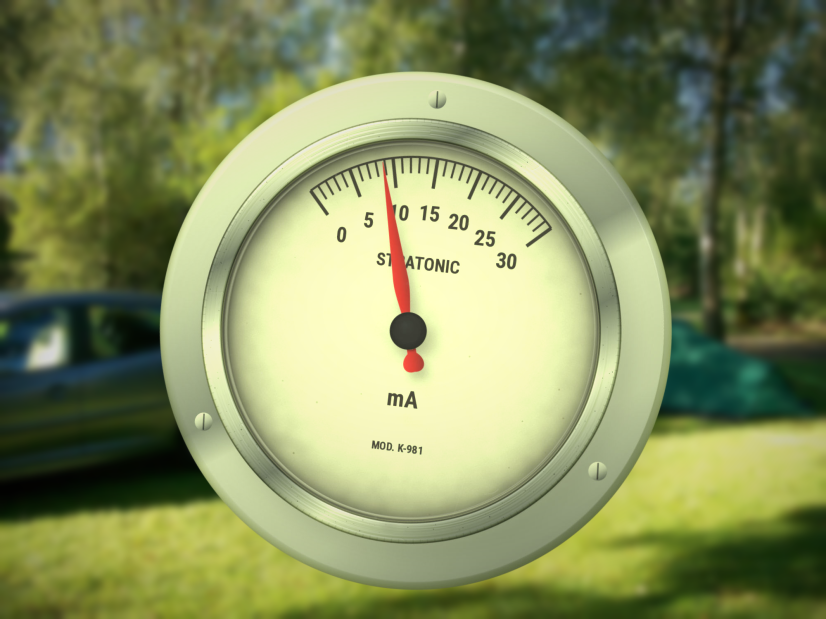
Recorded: **9** mA
